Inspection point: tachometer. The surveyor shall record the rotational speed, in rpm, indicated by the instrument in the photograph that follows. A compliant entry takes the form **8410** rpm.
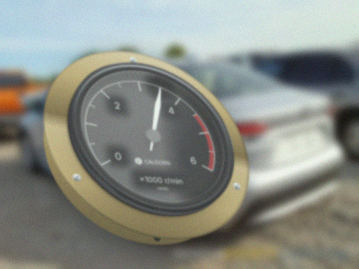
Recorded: **3500** rpm
